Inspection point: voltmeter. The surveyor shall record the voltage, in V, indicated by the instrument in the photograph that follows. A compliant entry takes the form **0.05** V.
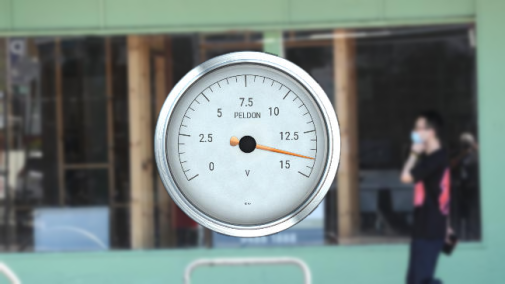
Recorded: **14** V
